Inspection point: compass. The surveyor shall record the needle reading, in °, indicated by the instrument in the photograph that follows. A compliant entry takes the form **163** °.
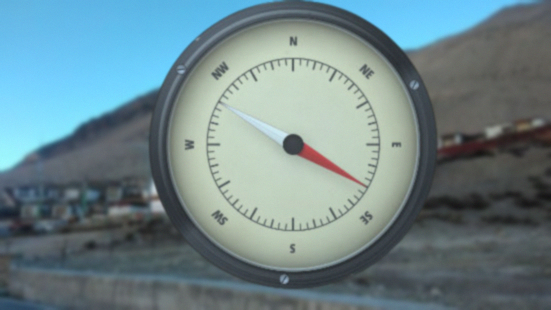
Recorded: **120** °
